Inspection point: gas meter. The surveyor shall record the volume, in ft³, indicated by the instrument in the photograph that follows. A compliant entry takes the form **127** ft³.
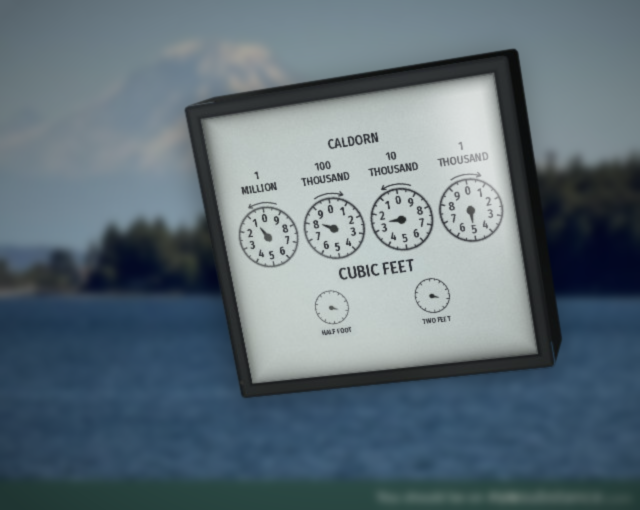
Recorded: **82500** ft³
